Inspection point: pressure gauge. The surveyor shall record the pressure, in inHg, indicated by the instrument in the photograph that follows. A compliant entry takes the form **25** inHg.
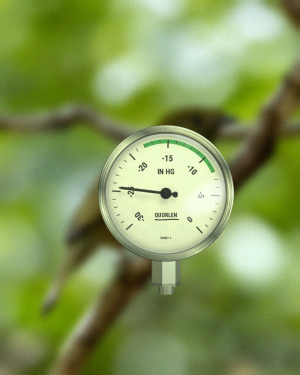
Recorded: **-24.5** inHg
